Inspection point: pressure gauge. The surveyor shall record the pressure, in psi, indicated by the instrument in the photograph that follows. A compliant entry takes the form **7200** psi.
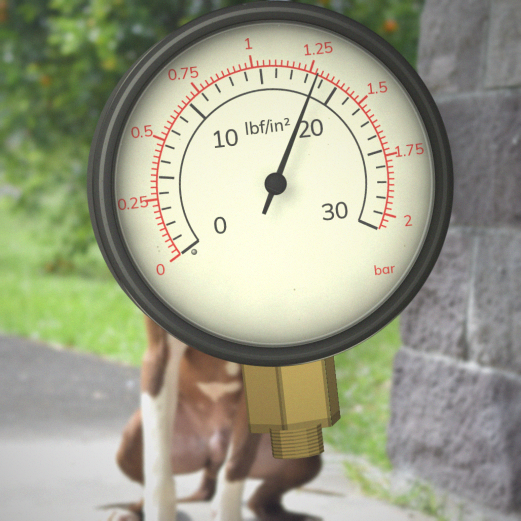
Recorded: **18.5** psi
